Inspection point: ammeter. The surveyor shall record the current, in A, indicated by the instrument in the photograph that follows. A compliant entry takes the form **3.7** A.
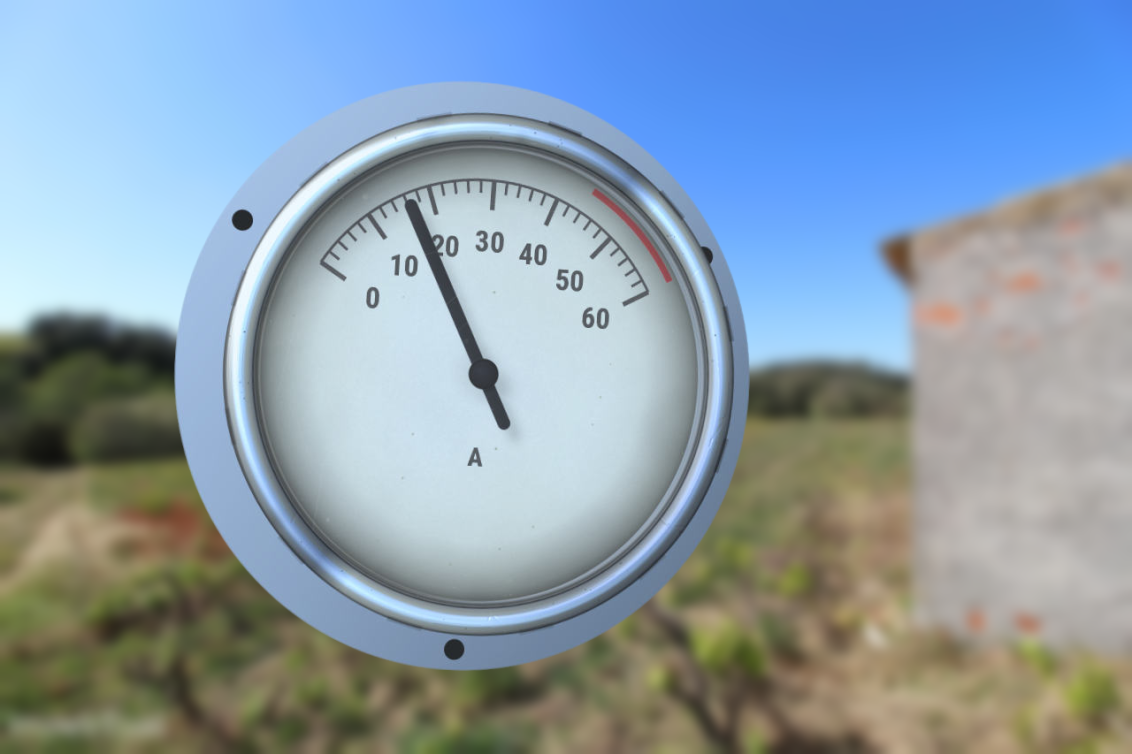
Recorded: **16** A
